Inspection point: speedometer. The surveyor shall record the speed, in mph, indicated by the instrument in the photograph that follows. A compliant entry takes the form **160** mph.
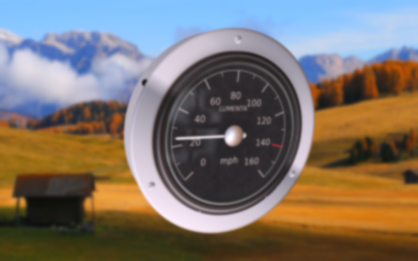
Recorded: **25** mph
